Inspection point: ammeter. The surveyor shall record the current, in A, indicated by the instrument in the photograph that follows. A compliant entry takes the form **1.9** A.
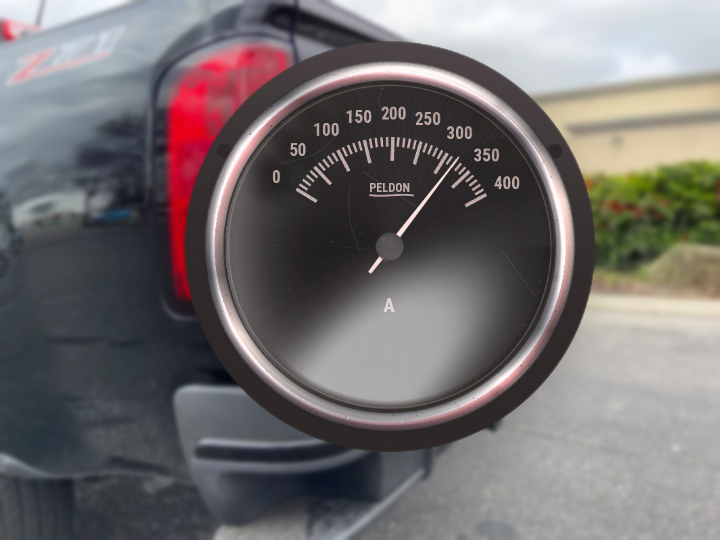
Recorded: **320** A
